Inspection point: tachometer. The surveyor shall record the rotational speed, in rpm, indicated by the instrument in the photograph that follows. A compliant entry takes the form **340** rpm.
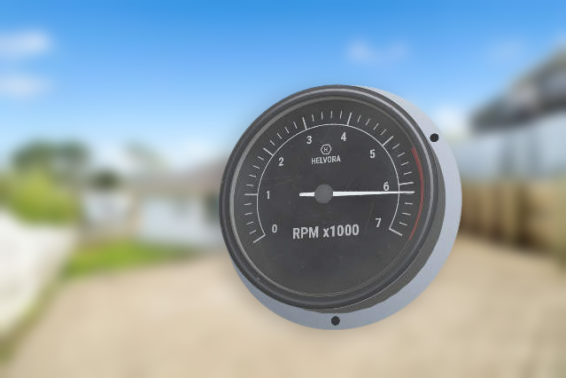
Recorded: **6200** rpm
